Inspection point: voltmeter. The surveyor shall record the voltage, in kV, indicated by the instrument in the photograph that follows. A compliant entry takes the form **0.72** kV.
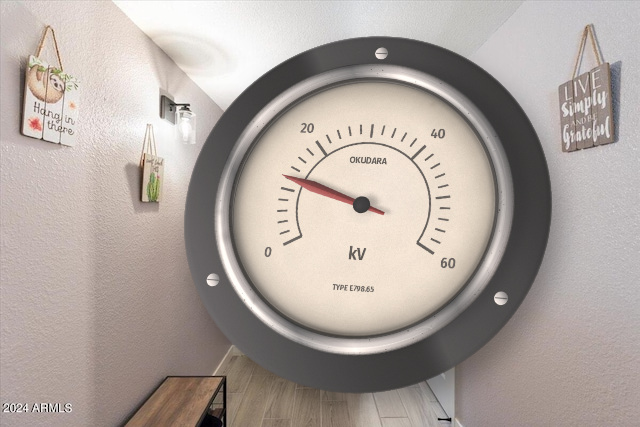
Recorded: **12** kV
